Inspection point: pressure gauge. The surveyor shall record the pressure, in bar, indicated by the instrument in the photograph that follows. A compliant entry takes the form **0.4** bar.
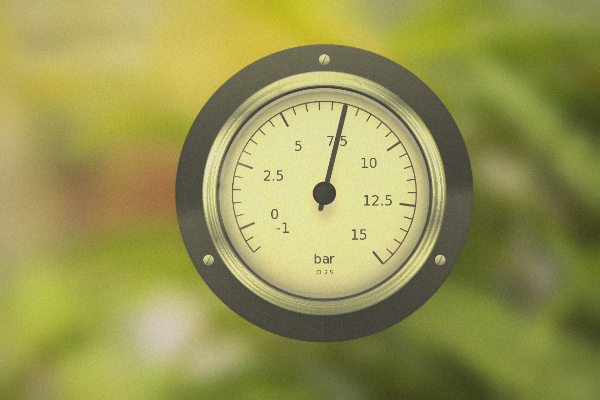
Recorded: **7.5** bar
